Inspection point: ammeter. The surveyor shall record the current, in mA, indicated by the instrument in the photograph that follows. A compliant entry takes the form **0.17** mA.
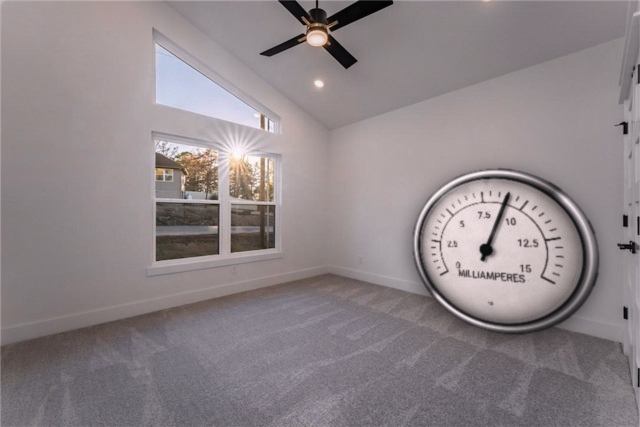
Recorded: **9** mA
